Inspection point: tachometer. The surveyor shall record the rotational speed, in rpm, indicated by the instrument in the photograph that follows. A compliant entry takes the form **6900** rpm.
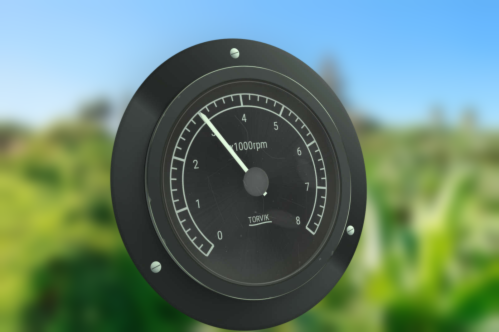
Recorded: **3000** rpm
